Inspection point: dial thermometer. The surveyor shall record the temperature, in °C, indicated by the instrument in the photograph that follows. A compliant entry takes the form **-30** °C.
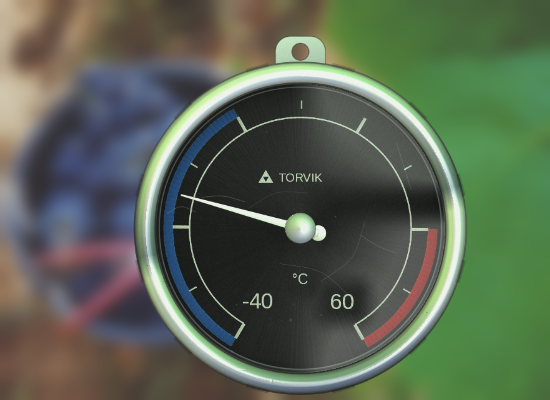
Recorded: **-15** °C
